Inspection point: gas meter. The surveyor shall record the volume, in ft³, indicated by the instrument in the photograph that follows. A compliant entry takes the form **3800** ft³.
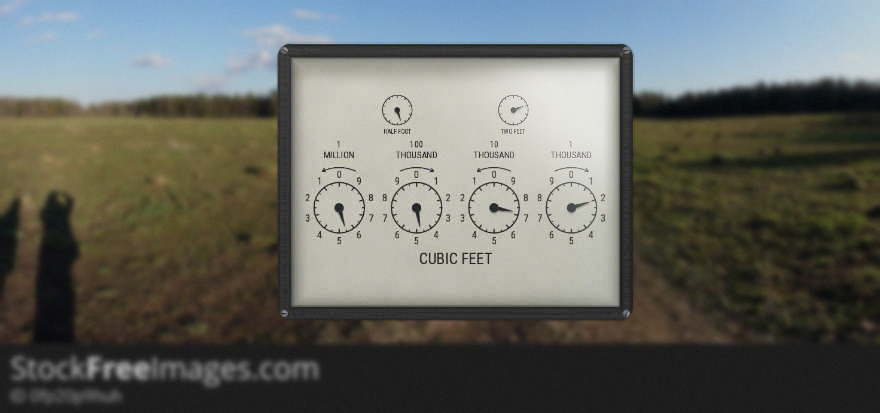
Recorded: **547200** ft³
